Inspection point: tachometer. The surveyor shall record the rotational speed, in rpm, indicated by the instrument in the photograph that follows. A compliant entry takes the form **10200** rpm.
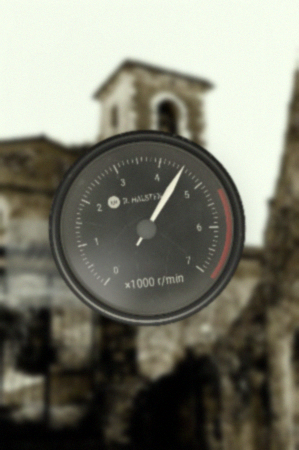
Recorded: **4500** rpm
